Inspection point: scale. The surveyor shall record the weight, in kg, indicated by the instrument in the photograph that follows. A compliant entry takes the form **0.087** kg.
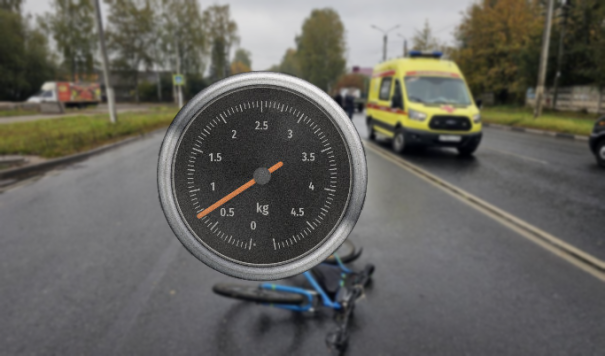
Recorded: **0.7** kg
